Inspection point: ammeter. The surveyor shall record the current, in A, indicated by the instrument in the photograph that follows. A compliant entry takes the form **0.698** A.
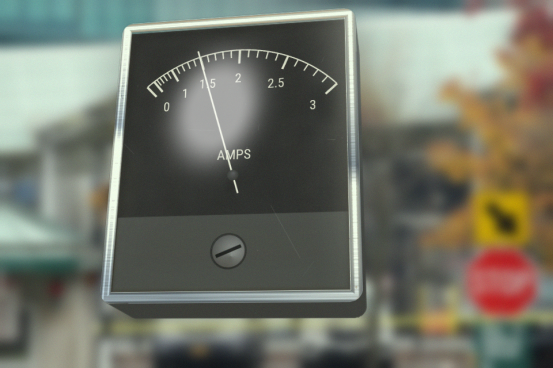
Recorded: **1.5** A
